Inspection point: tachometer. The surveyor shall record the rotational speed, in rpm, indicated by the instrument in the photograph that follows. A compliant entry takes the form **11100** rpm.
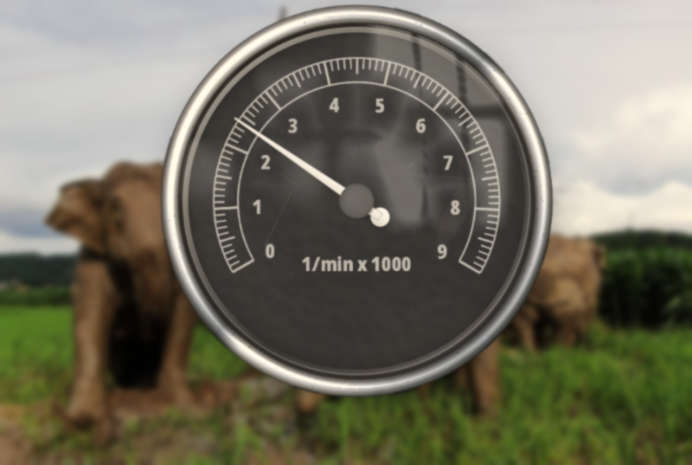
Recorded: **2400** rpm
